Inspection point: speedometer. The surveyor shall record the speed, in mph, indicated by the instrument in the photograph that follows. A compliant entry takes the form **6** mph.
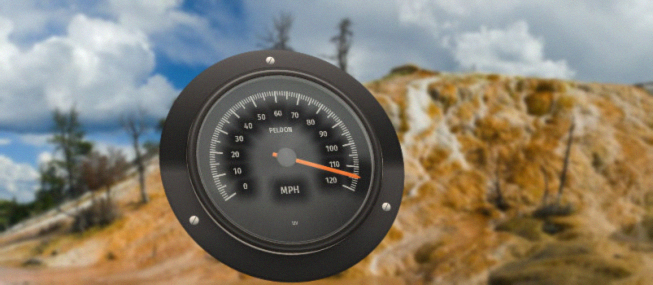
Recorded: **115** mph
